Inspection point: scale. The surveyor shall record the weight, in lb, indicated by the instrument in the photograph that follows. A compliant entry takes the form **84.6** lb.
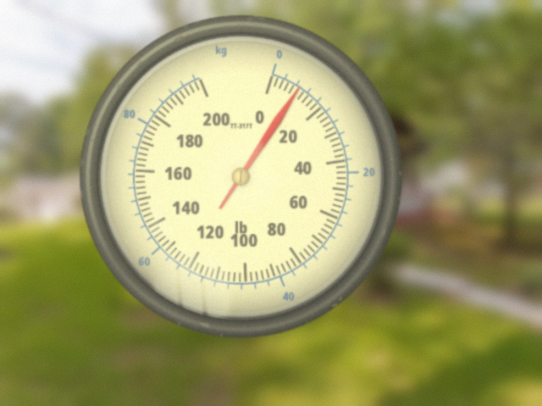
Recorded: **10** lb
